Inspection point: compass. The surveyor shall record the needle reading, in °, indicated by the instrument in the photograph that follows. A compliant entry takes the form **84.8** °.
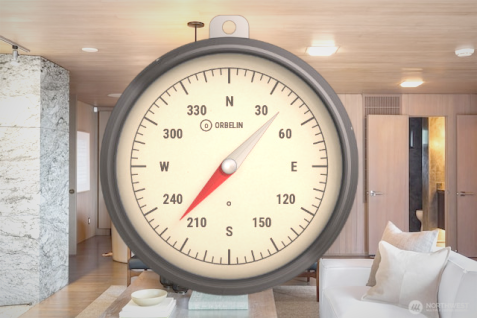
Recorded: **222.5** °
